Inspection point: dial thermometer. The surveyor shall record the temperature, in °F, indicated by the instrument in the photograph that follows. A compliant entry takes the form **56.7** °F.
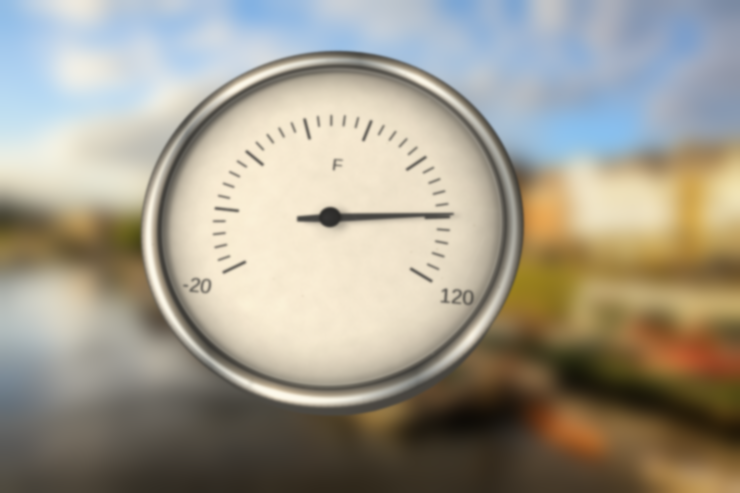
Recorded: **100** °F
